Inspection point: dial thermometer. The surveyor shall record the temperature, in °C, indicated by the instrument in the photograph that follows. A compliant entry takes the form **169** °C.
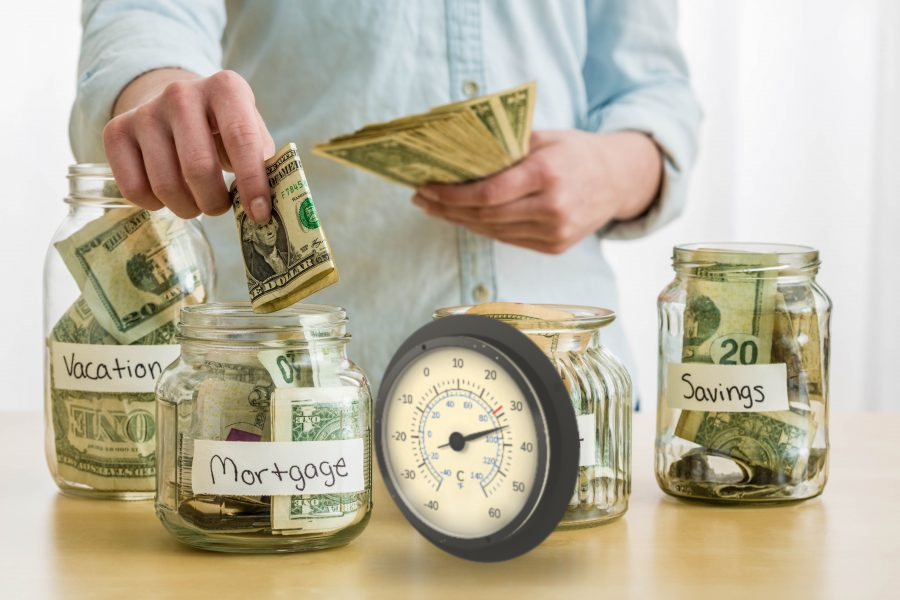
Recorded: **34** °C
